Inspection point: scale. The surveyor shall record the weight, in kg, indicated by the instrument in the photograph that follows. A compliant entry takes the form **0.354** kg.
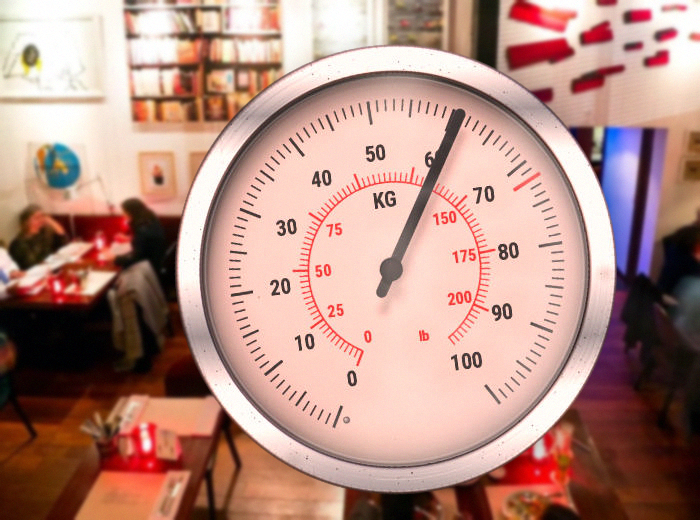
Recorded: **61** kg
